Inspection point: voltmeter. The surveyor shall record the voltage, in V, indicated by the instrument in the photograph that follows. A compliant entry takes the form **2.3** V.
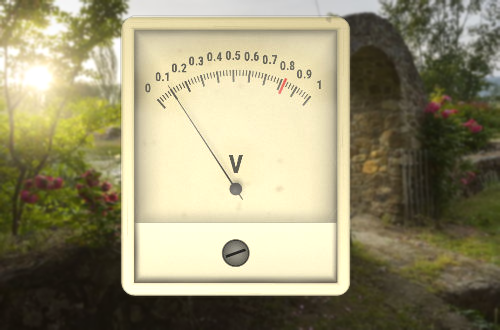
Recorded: **0.1** V
